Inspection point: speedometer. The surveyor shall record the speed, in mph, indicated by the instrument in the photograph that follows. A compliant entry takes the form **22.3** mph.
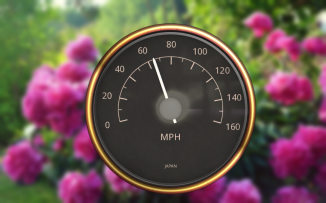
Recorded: **65** mph
